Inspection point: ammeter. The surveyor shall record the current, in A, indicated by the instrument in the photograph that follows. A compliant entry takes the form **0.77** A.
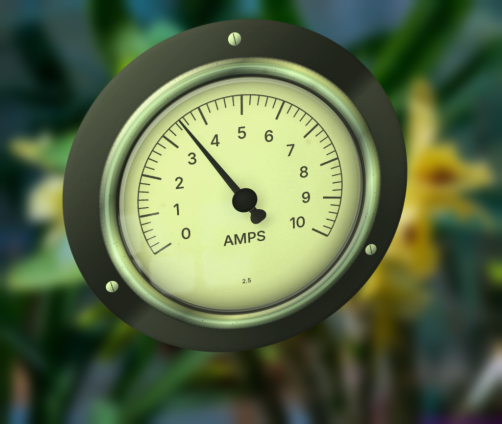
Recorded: **3.5** A
